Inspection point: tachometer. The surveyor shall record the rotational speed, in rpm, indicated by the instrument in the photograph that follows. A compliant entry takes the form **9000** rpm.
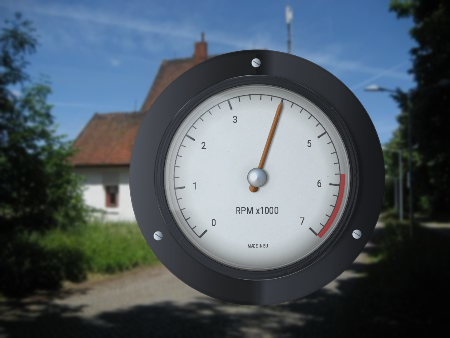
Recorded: **4000** rpm
